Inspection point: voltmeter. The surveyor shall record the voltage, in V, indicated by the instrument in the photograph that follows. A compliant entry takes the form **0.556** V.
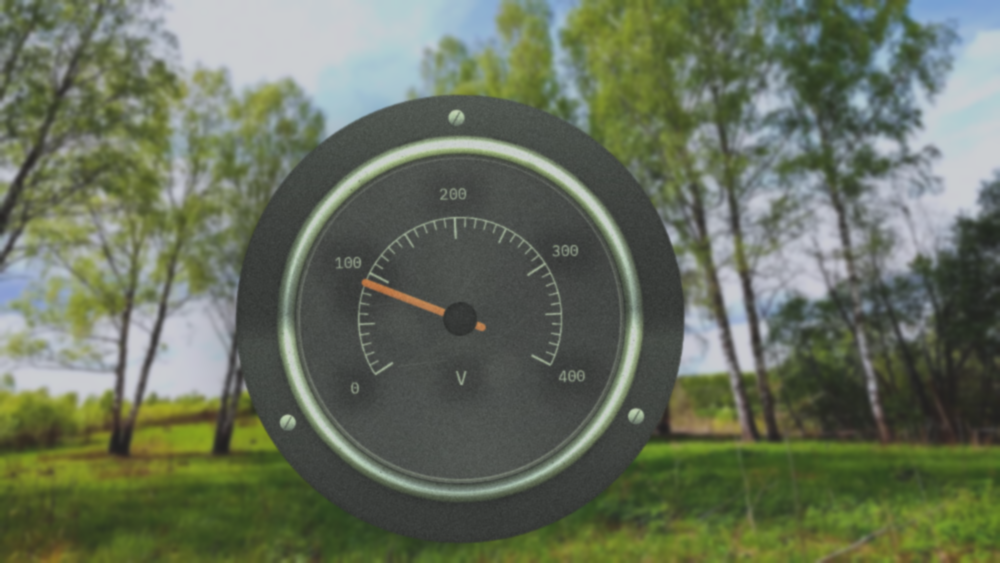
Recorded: **90** V
